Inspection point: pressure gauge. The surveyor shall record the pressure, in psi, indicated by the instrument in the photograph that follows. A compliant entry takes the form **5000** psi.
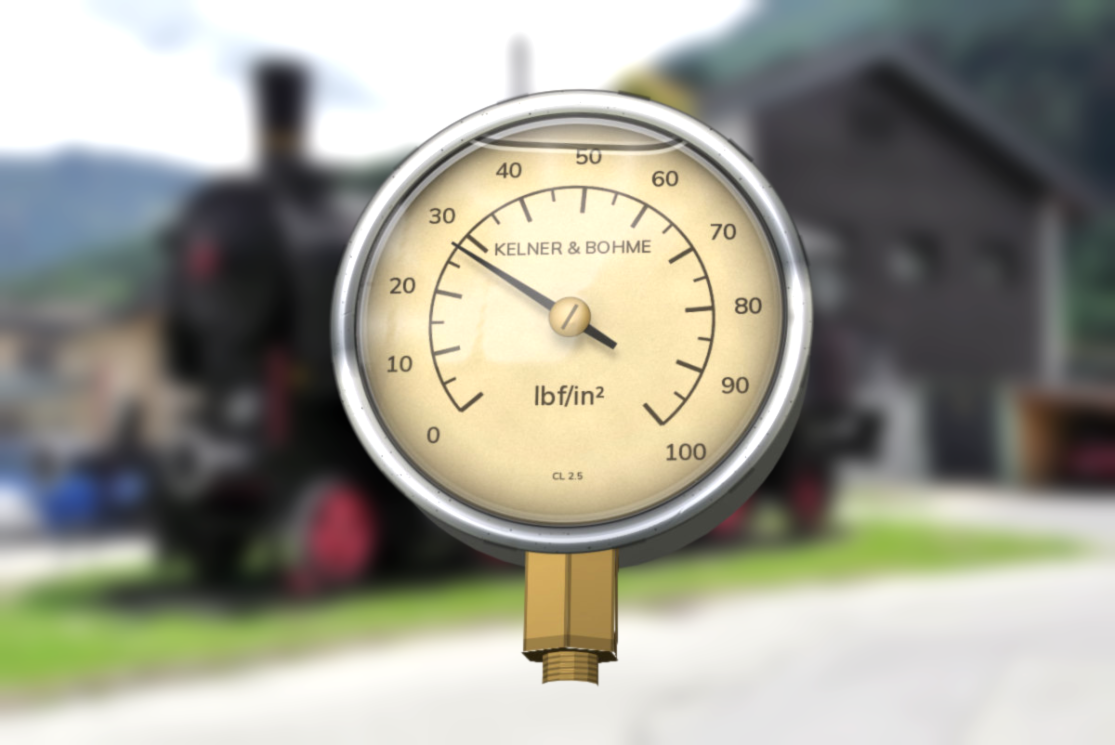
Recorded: **27.5** psi
